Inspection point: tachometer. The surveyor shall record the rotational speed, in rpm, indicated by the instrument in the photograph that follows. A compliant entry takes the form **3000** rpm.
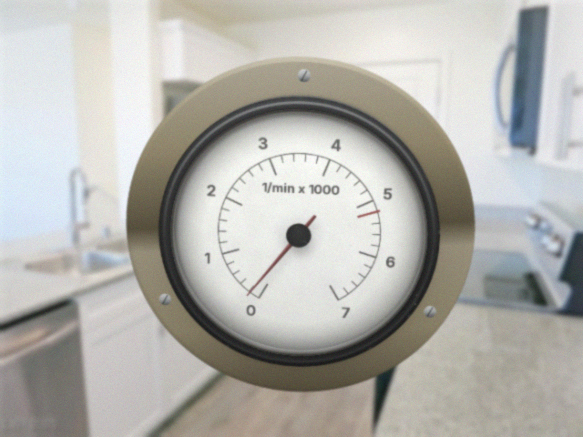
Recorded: **200** rpm
